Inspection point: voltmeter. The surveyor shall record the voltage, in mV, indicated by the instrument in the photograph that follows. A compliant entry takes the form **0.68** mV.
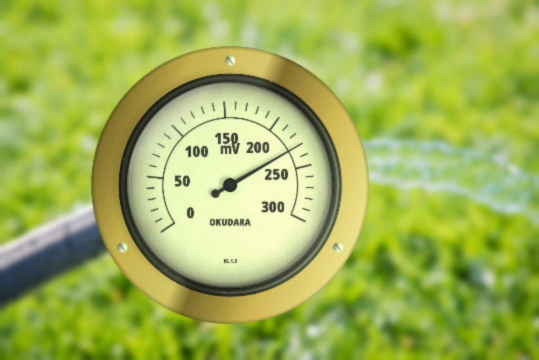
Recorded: **230** mV
